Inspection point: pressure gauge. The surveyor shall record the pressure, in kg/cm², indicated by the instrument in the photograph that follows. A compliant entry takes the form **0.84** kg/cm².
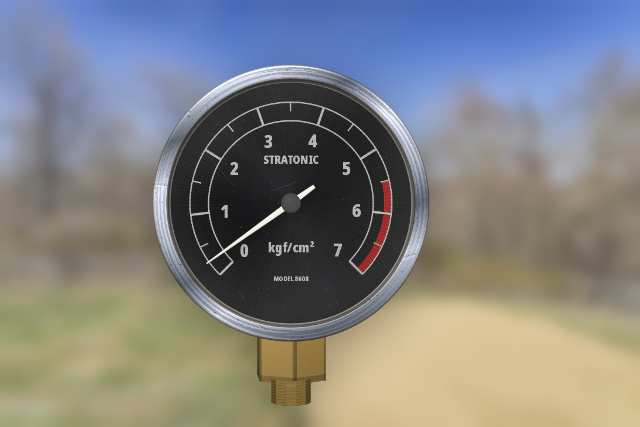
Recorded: **0.25** kg/cm²
